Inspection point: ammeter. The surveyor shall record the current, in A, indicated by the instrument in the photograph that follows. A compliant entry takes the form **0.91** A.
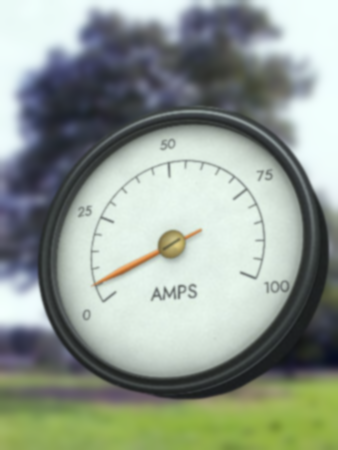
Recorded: **5** A
